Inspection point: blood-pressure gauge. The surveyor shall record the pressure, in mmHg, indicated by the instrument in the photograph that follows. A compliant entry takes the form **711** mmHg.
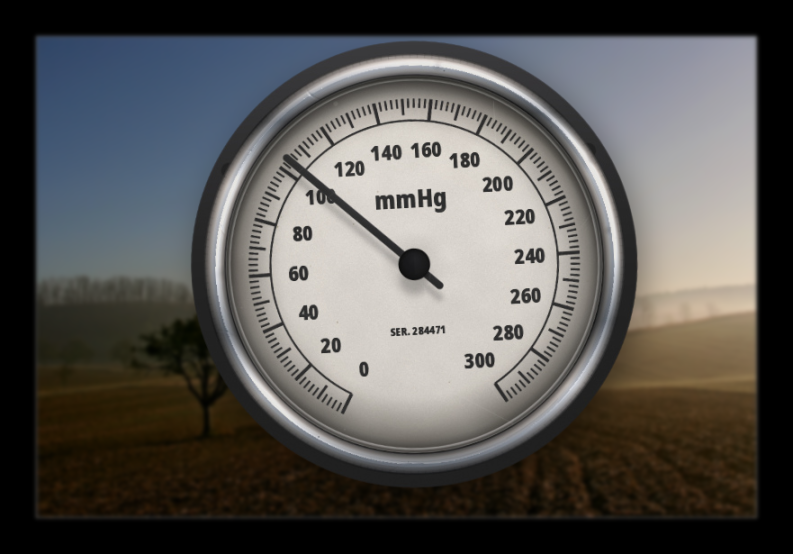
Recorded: **104** mmHg
